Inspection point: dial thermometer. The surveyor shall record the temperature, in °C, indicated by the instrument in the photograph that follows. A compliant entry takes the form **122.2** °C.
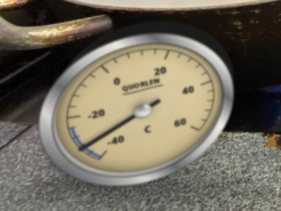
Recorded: **-32** °C
